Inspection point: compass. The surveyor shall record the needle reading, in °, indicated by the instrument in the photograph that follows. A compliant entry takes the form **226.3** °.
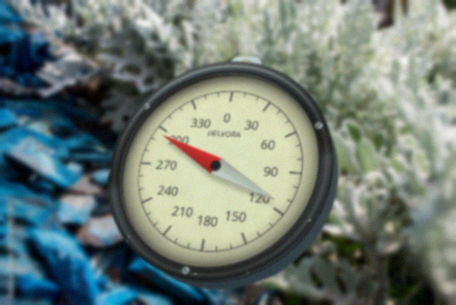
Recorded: **295** °
